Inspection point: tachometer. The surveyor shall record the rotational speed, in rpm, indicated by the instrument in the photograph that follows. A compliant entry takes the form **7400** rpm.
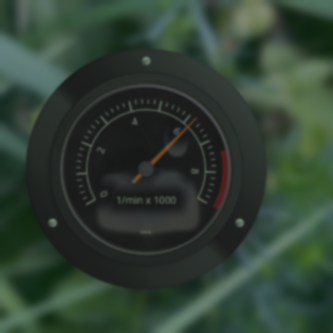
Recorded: **6200** rpm
